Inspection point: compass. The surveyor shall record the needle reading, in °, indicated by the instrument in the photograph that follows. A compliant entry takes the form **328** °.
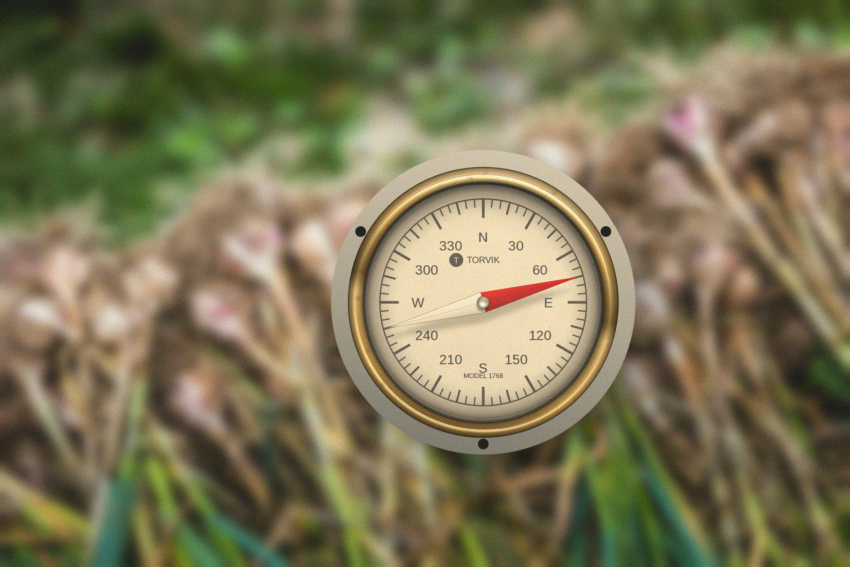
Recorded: **75** °
